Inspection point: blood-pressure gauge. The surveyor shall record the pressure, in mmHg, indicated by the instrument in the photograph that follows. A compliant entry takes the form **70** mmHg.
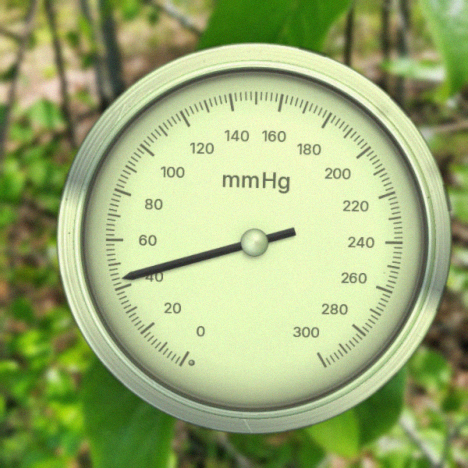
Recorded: **44** mmHg
